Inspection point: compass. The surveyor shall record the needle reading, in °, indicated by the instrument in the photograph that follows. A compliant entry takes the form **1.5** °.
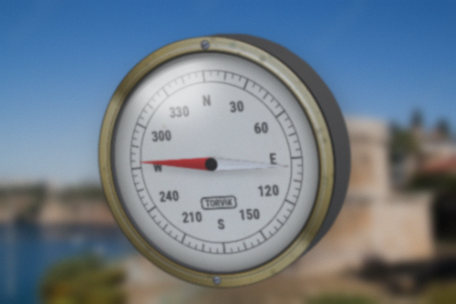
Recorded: **275** °
